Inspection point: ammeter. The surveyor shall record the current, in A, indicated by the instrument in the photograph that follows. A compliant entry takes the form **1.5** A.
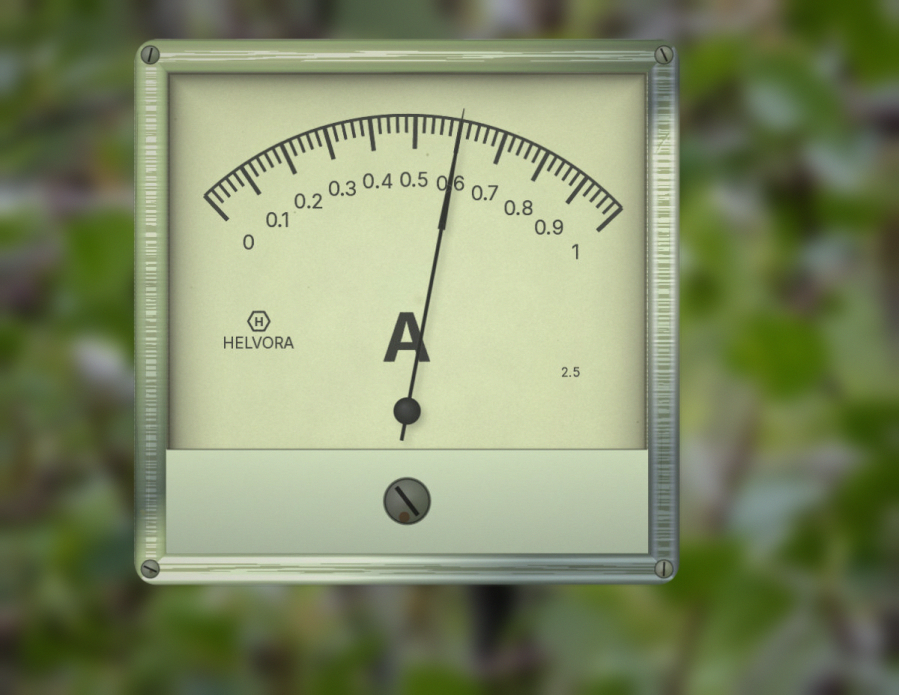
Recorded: **0.6** A
